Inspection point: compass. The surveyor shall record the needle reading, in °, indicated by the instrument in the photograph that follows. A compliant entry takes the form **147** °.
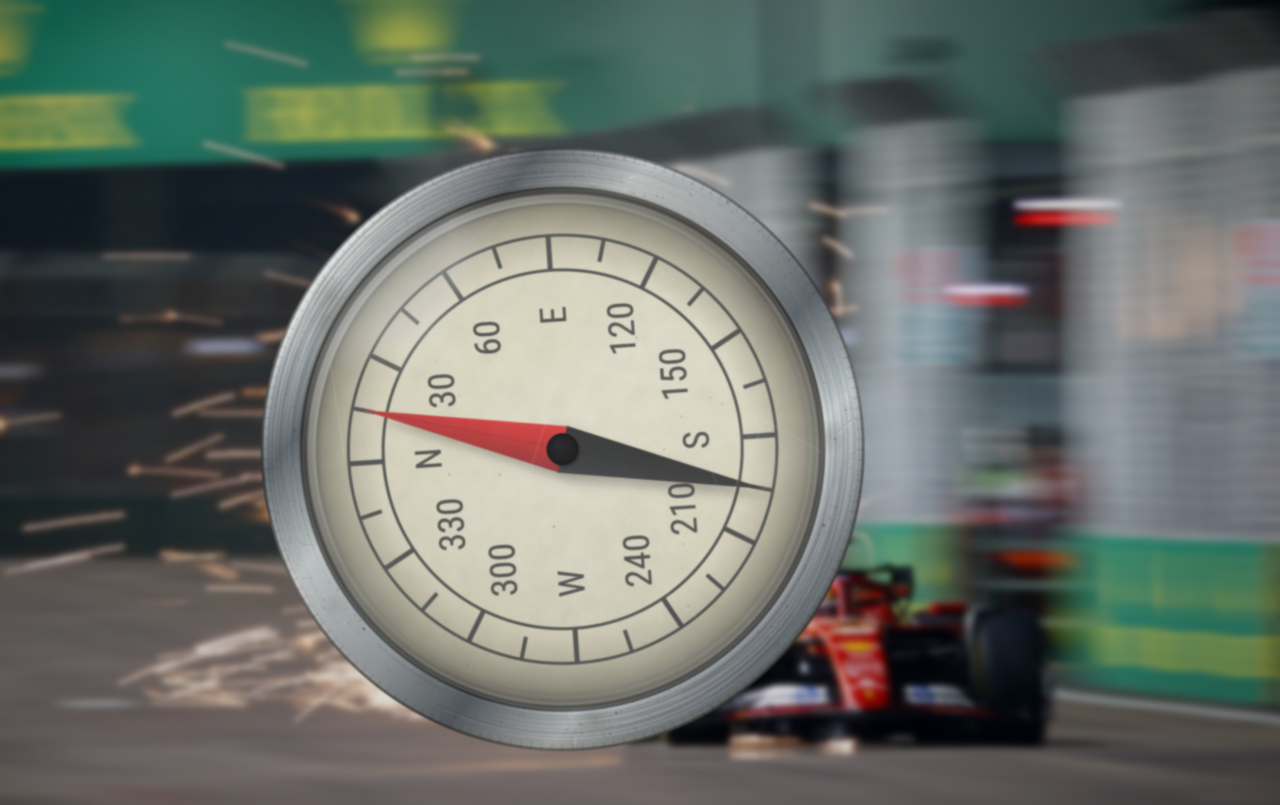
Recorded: **15** °
